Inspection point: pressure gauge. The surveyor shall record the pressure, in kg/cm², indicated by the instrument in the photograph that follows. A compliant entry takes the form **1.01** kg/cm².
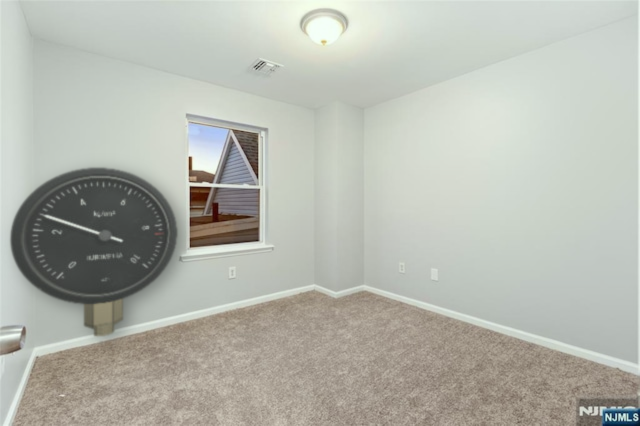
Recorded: **2.6** kg/cm²
